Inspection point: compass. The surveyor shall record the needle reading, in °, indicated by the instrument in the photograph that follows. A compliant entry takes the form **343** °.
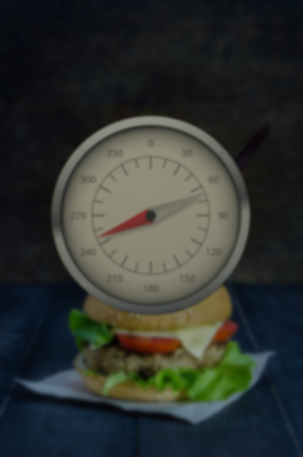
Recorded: **247.5** °
